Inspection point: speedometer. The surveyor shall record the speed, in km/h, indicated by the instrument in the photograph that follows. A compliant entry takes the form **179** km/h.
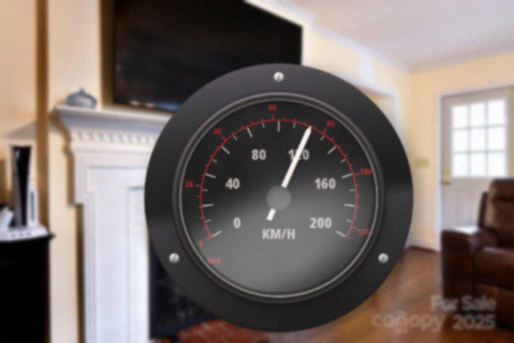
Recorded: **120** km/h
